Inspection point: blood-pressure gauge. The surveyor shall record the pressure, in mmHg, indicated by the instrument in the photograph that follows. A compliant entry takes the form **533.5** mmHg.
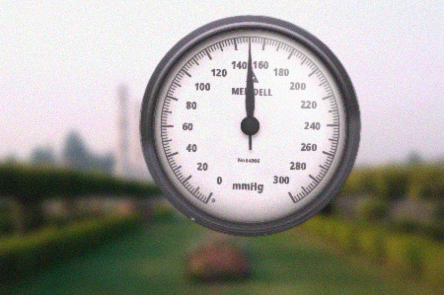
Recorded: **150** mmHg
